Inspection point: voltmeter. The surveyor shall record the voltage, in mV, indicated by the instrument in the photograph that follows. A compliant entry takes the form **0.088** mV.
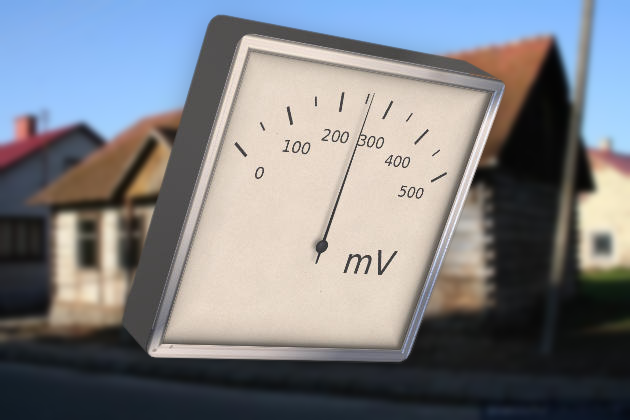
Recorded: **250** mV
